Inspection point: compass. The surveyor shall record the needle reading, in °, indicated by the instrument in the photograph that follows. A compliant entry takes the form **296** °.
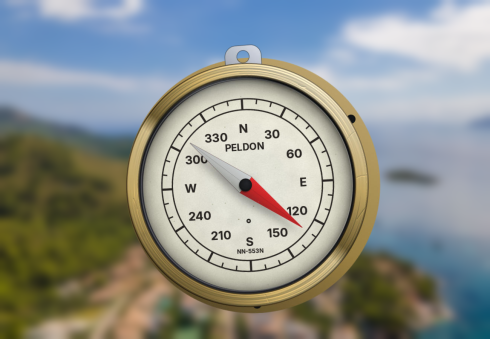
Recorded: **130** °
